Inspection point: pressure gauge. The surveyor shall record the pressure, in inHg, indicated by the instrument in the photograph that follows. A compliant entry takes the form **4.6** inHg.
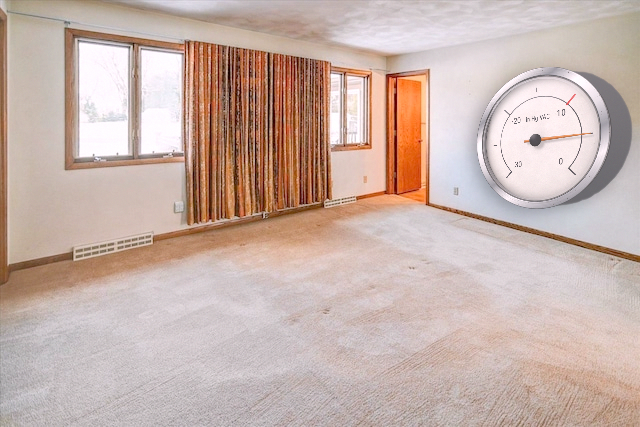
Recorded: **-5** inHg
